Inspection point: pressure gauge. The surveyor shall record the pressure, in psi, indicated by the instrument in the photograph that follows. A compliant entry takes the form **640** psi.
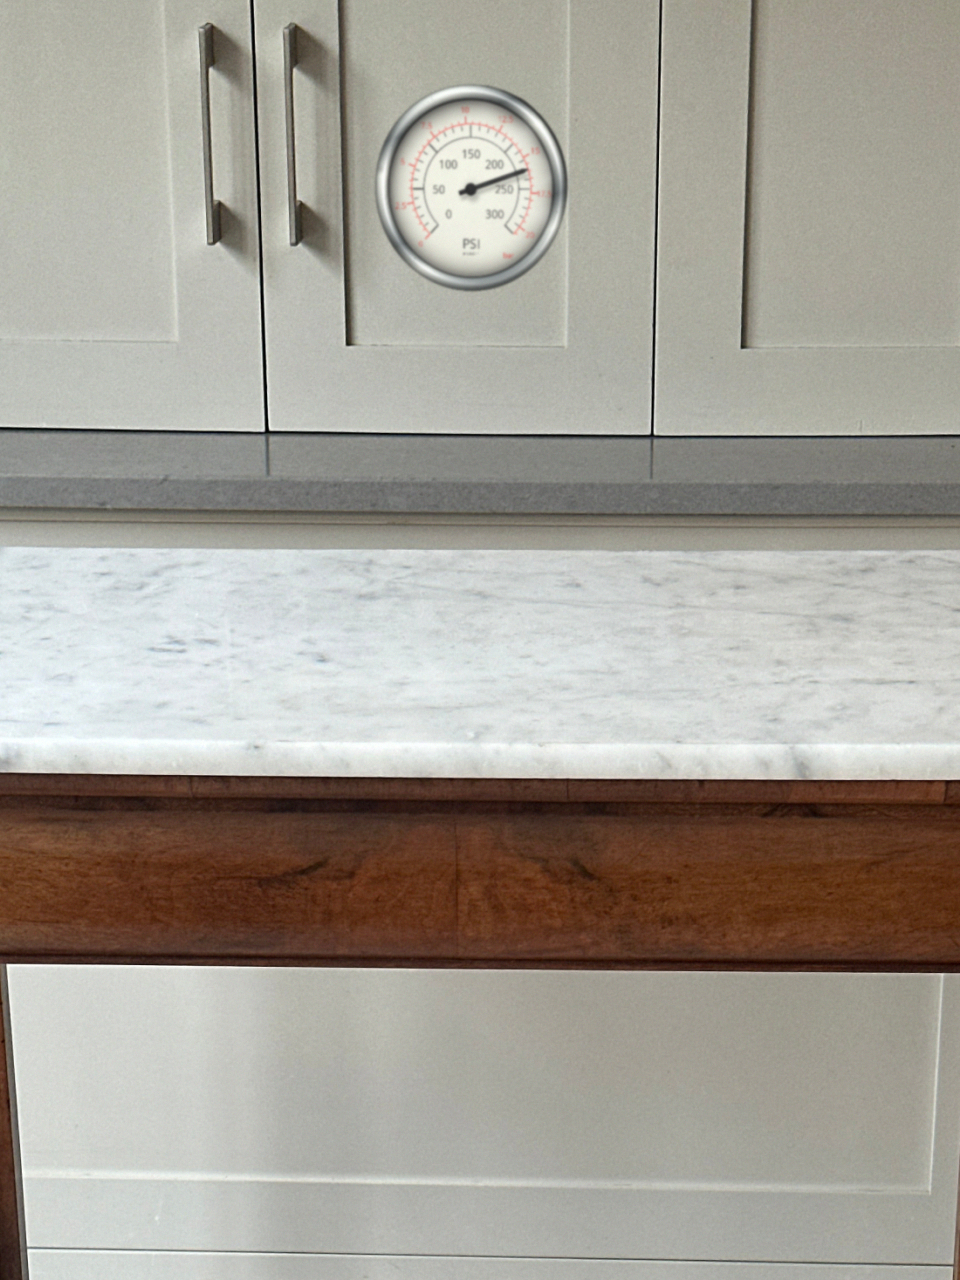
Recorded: **230** psi
